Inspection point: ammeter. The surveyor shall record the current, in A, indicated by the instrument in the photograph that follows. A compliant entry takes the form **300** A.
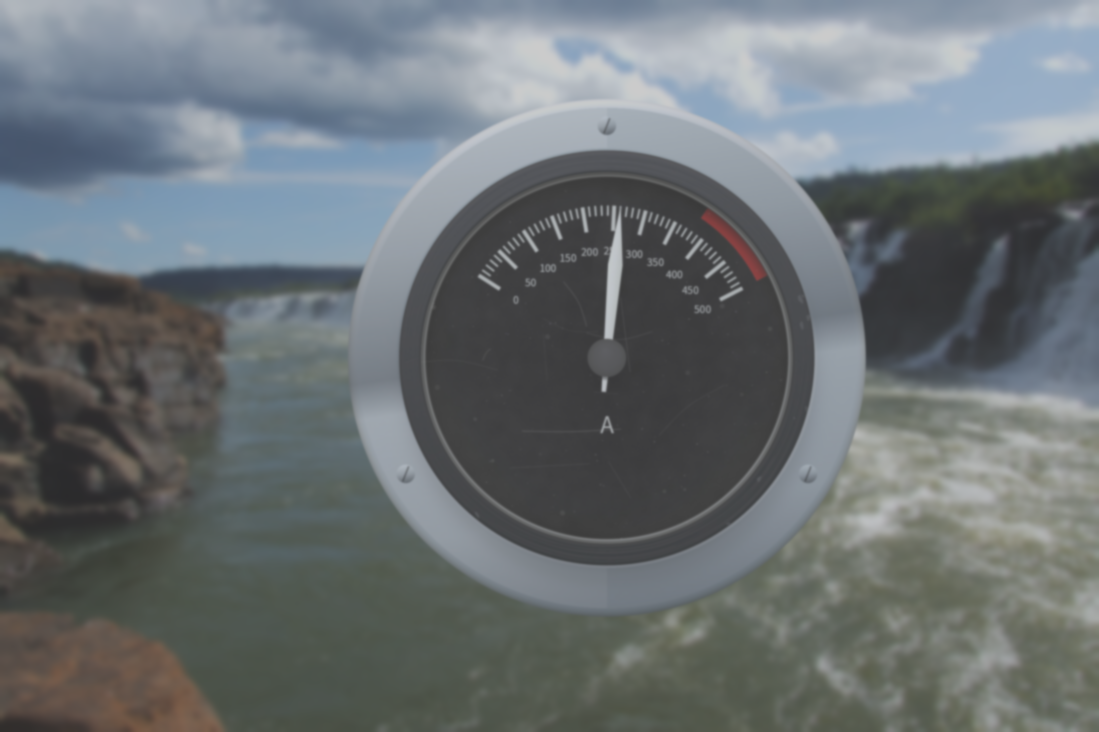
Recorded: **260** A
